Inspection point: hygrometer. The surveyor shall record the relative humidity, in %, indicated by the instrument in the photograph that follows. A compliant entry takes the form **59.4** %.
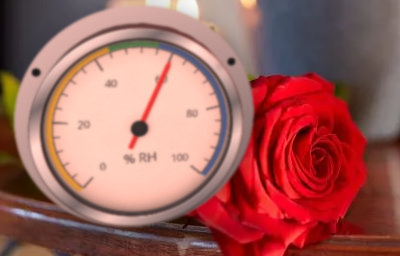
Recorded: **60** %
